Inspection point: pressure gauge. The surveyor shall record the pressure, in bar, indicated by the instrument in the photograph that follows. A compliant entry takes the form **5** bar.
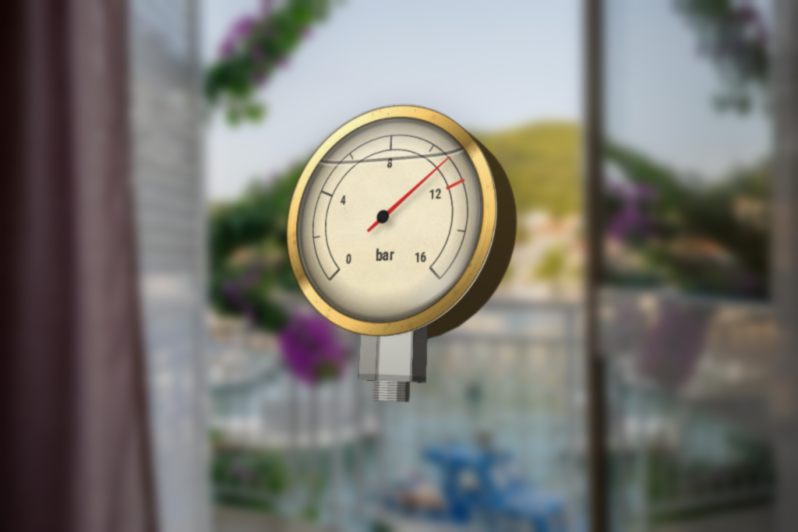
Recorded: **11** bar
